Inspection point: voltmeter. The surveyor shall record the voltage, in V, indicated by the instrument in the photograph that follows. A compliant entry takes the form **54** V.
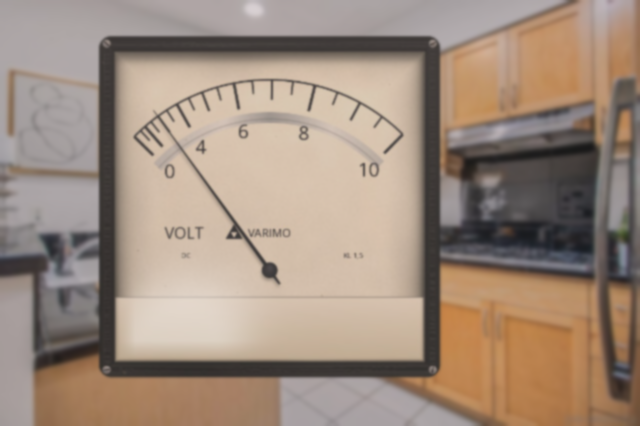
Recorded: **3** V
